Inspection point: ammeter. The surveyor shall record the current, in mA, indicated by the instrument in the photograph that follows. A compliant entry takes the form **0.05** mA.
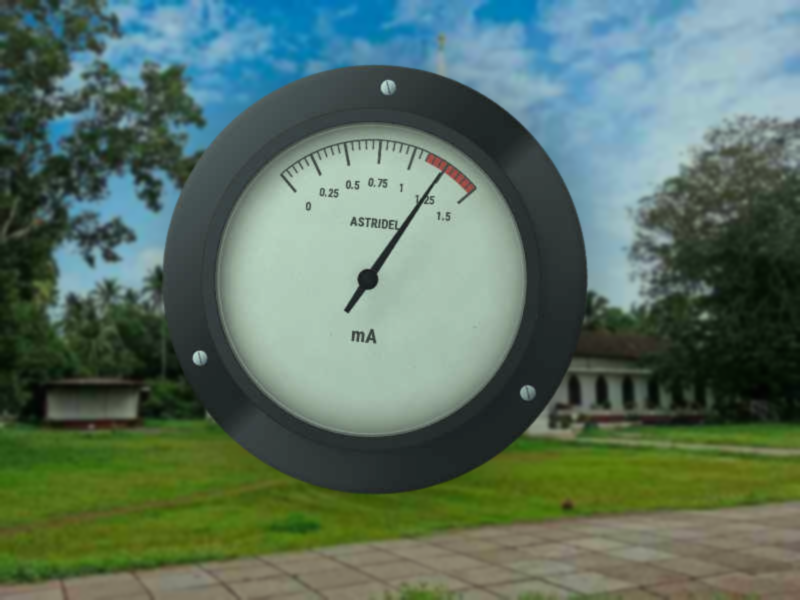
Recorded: **1.25** mA
